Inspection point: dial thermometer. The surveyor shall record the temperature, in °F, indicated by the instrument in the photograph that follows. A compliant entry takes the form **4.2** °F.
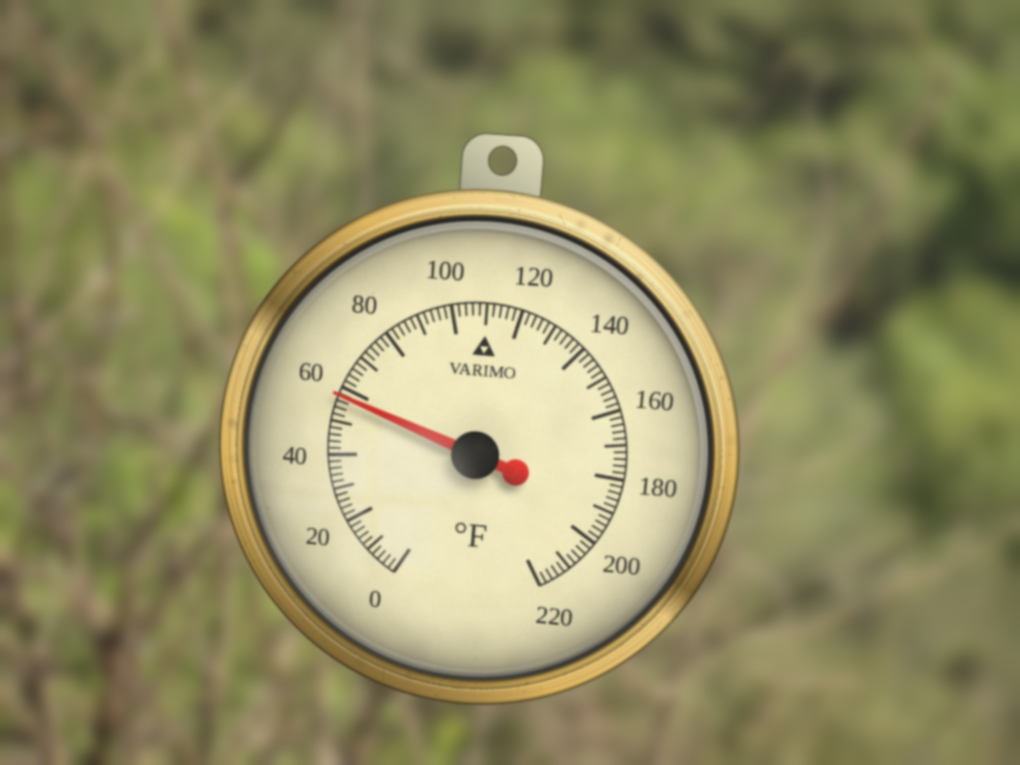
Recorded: **58** °F
